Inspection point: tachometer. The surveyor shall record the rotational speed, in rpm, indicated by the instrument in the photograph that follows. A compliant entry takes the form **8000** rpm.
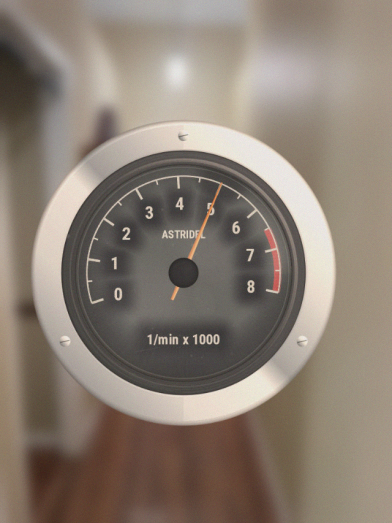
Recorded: **5000** rpm
